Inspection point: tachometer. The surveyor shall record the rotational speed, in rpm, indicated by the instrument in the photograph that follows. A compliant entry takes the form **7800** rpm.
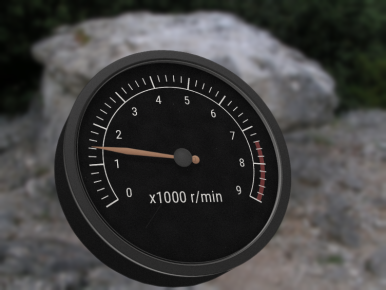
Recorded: **1400** rpm
